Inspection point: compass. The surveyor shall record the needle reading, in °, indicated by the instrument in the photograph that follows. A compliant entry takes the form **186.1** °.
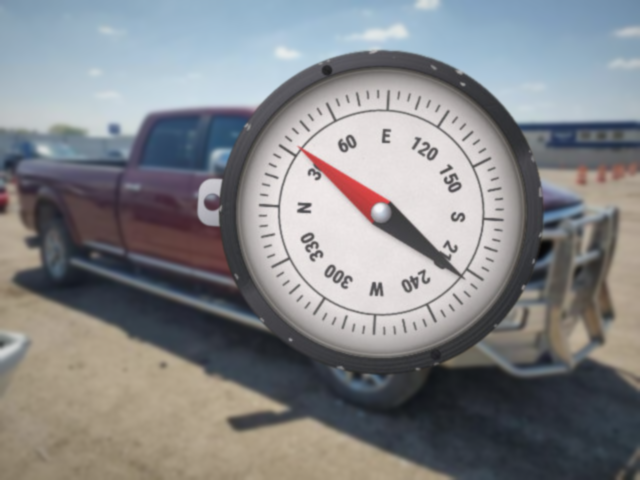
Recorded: **35** °
